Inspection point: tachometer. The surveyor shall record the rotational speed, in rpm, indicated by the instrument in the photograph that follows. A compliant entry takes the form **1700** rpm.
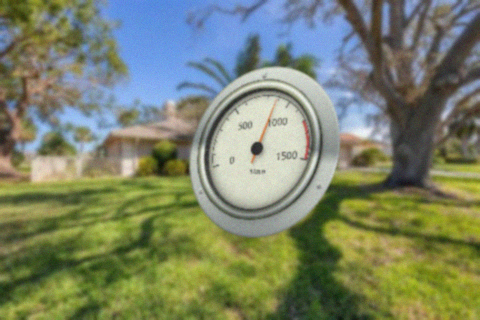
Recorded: **900** rpm
